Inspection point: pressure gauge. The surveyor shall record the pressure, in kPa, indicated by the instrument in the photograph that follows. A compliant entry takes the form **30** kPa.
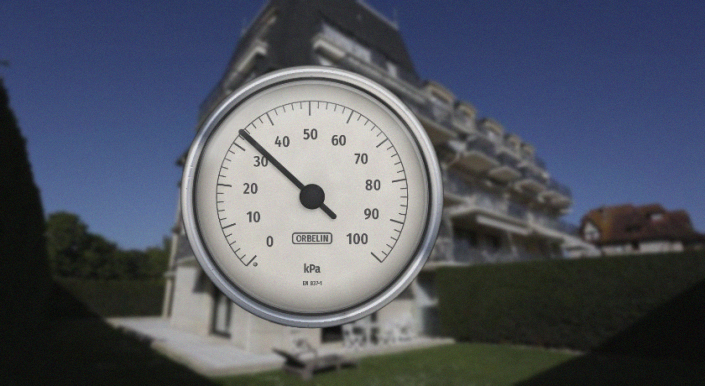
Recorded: **33** kPa
